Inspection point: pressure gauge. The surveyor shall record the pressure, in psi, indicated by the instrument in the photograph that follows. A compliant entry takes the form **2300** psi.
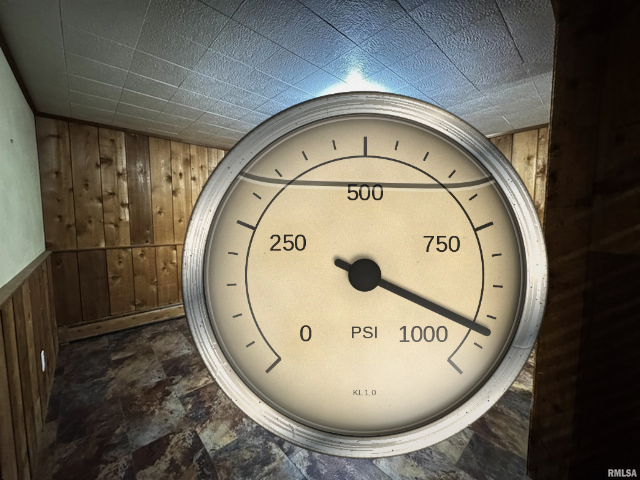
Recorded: **925** psi
